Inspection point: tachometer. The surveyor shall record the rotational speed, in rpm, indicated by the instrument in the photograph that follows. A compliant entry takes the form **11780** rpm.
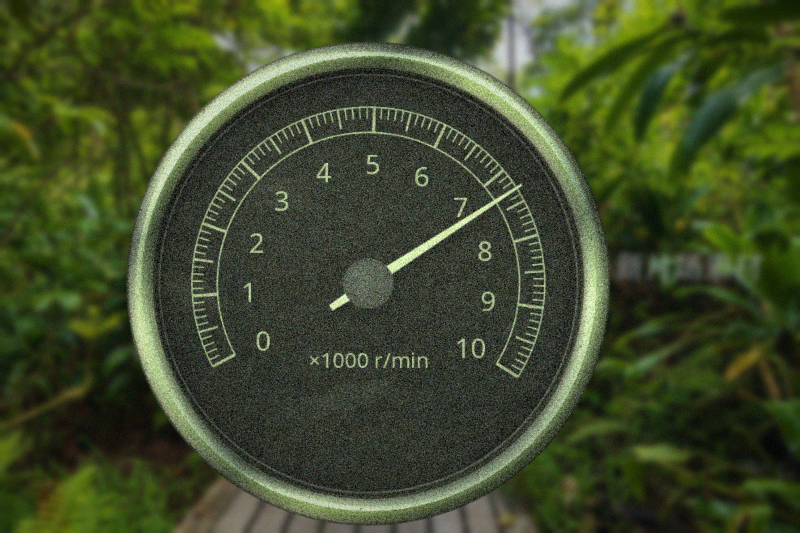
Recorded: **7300** rpm
